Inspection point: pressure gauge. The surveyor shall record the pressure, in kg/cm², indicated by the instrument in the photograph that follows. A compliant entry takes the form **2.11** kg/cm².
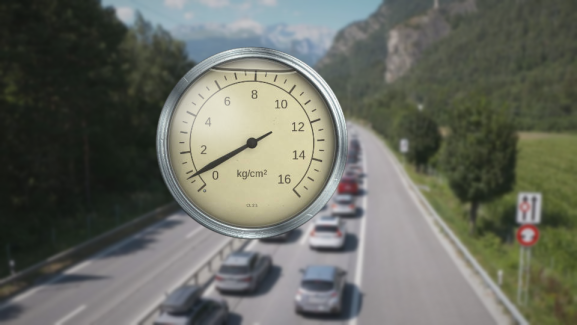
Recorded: **0.75** kg/cm²
